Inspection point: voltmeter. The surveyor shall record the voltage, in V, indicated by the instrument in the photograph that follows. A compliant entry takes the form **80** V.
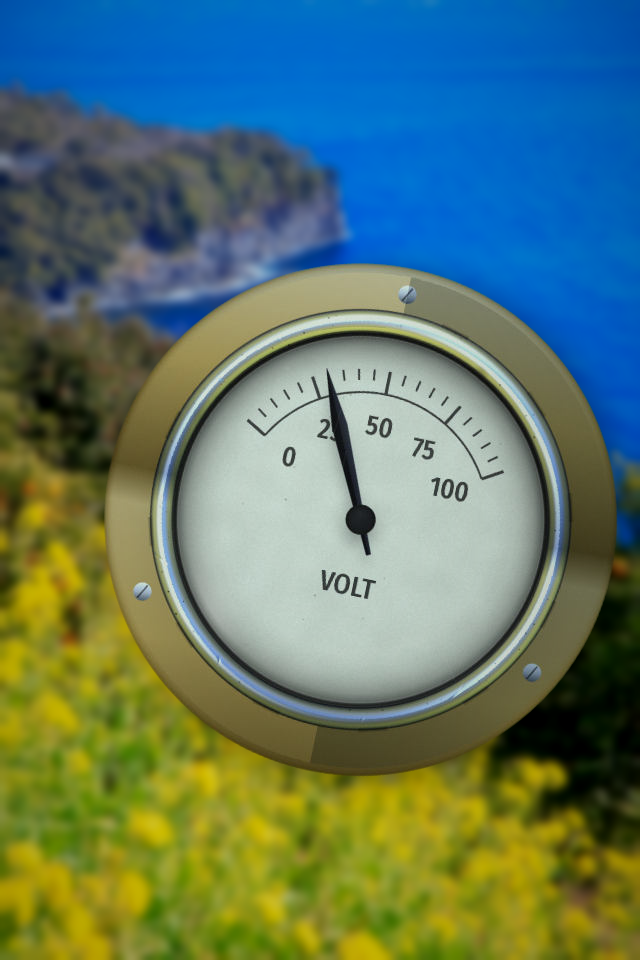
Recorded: **30** V
